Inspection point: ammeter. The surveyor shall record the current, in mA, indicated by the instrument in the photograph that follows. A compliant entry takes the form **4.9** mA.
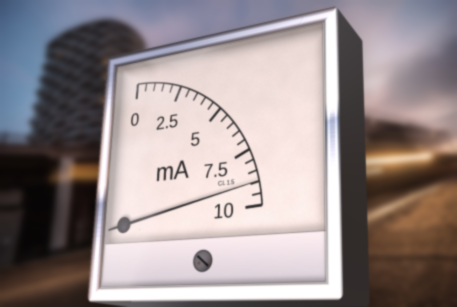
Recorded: **9** mA
